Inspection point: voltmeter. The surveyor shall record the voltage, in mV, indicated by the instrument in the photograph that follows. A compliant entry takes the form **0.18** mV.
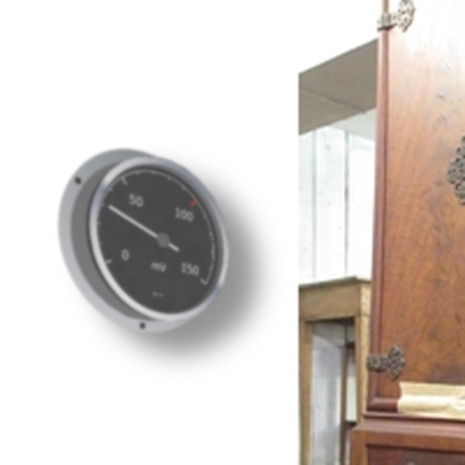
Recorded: **30** mV
